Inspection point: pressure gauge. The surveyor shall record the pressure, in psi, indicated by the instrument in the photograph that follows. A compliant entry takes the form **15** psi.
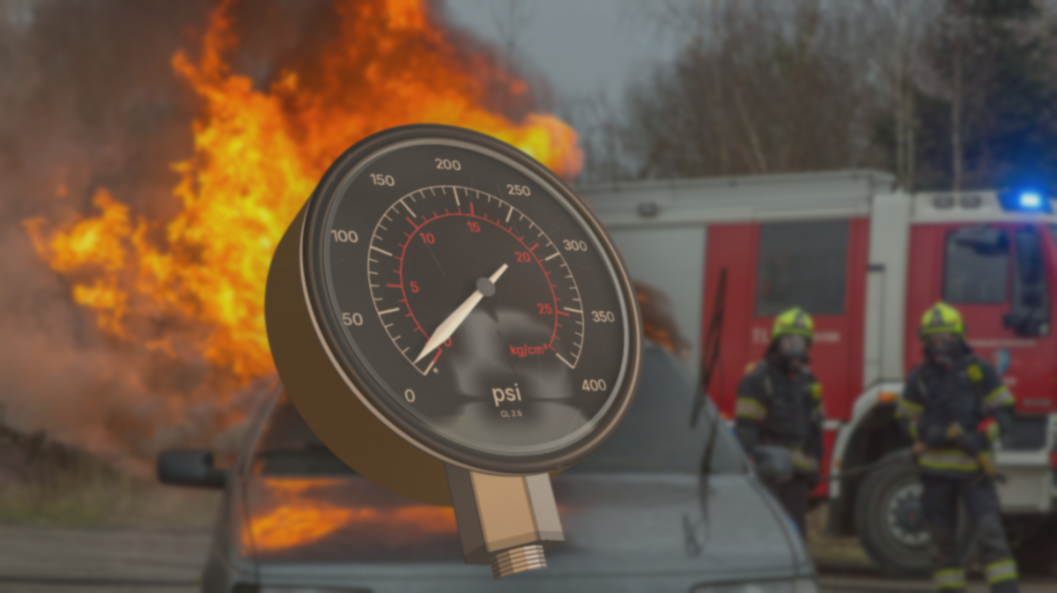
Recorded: **10** psi
